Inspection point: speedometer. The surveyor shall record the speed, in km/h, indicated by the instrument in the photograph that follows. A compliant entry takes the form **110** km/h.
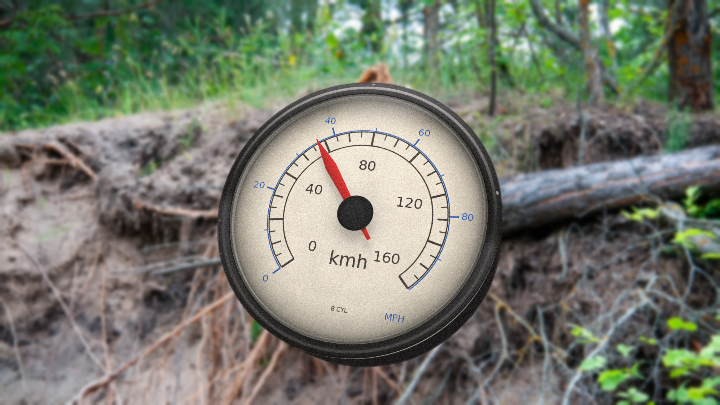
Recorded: **57.5** km/h
